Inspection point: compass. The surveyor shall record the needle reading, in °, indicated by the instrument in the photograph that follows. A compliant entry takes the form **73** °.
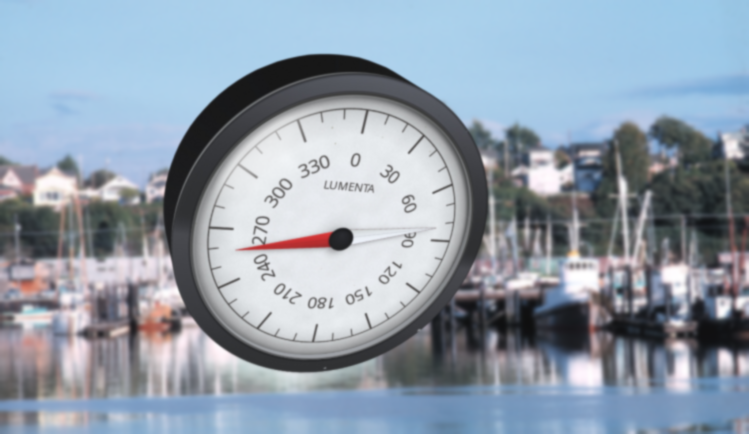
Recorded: **260** °
